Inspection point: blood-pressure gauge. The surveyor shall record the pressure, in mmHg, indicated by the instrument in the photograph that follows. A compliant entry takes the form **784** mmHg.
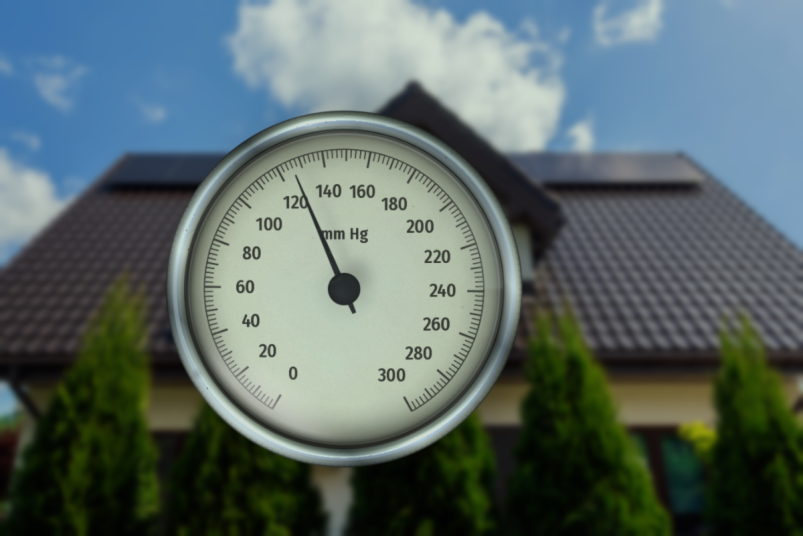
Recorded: **126** mmHg
